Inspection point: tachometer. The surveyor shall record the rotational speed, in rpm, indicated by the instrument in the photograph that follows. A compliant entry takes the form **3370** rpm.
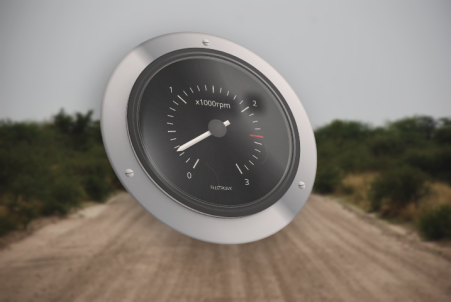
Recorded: **250** rpm
